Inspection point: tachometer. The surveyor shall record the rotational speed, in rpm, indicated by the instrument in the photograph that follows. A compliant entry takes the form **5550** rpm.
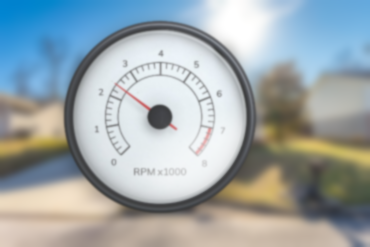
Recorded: **2400** rpm
